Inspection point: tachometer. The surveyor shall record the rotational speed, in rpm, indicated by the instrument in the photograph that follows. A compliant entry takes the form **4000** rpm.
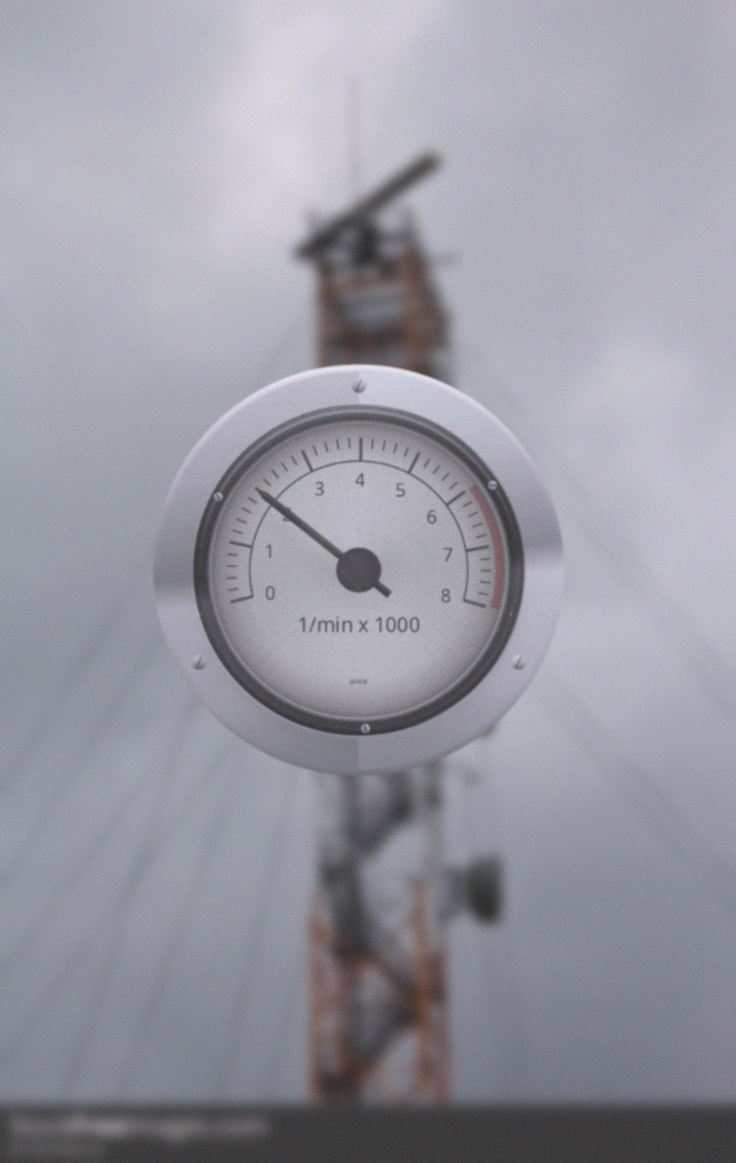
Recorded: **2000** rpm
